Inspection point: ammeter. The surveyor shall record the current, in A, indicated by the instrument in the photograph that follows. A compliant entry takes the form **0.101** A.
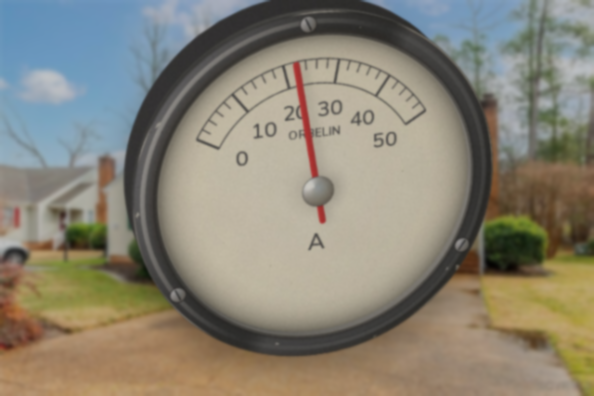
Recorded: **22** A
